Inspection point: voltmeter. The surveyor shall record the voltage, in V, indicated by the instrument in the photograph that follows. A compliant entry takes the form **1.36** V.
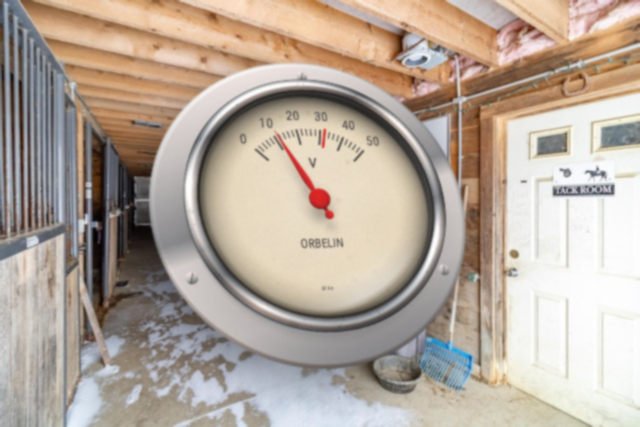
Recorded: **10** V
